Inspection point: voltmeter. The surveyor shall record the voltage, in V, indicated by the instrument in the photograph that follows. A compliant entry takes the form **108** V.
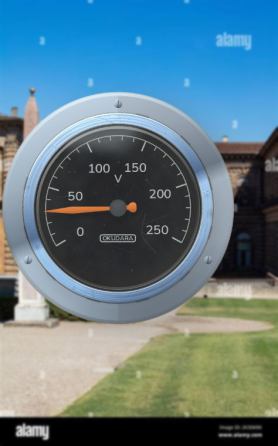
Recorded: **30** V
